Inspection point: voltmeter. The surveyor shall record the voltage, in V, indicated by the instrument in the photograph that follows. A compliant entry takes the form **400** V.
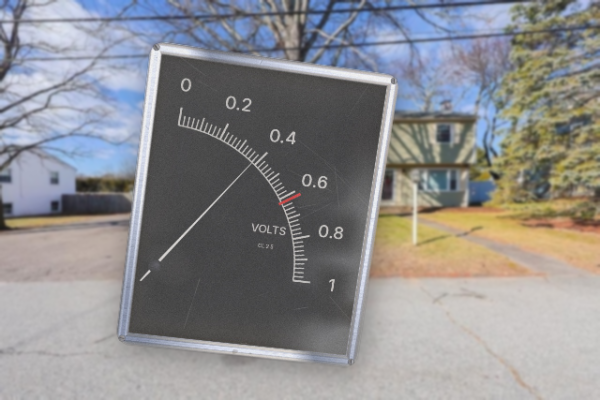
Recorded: **0.38** V
